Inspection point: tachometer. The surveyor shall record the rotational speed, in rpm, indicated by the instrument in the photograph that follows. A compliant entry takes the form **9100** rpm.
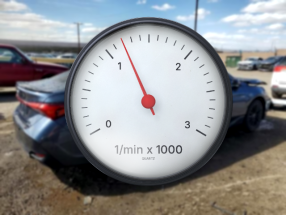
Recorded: **1200** rpm
